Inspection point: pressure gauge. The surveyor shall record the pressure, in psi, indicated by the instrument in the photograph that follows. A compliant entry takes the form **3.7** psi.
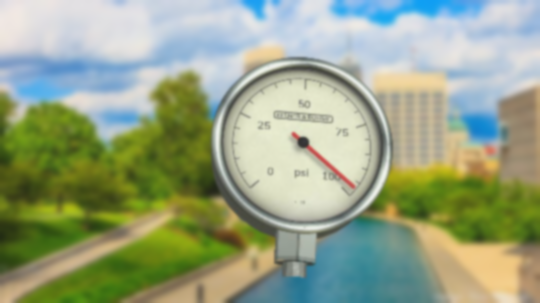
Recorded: **97.5** psi
